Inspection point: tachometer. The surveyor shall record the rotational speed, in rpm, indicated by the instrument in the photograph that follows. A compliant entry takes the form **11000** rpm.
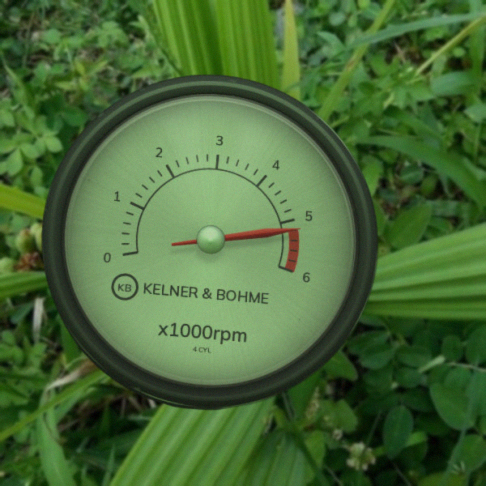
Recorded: **5200** rpm
